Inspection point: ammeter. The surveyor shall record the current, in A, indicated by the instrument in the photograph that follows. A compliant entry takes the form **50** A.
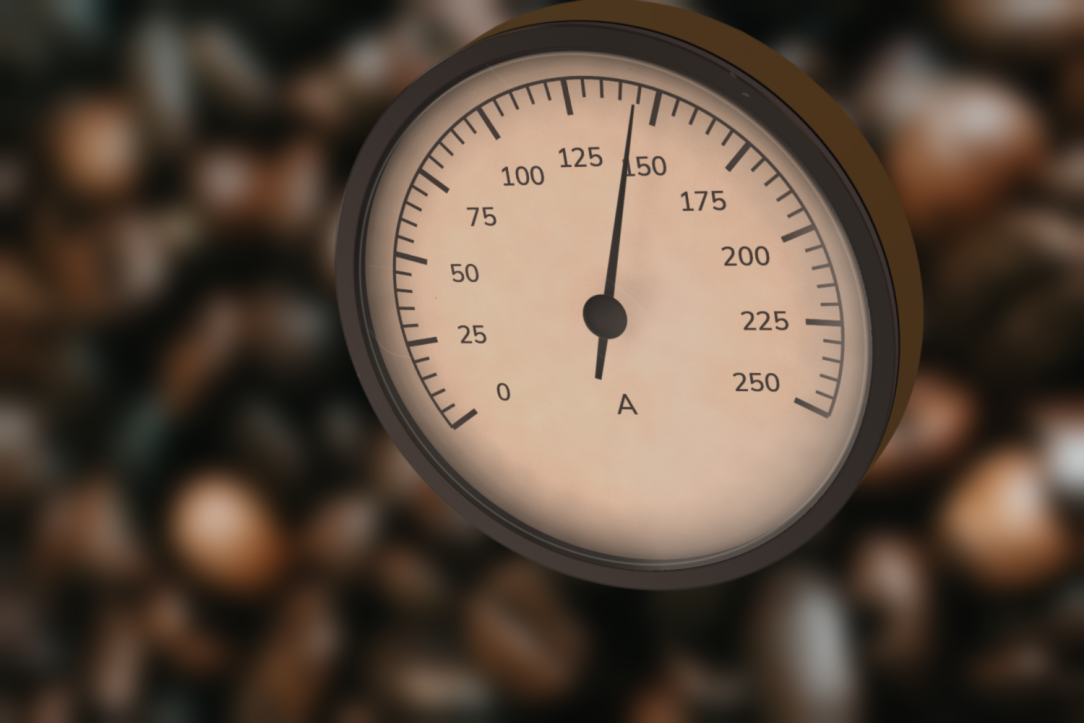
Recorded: **145** A
